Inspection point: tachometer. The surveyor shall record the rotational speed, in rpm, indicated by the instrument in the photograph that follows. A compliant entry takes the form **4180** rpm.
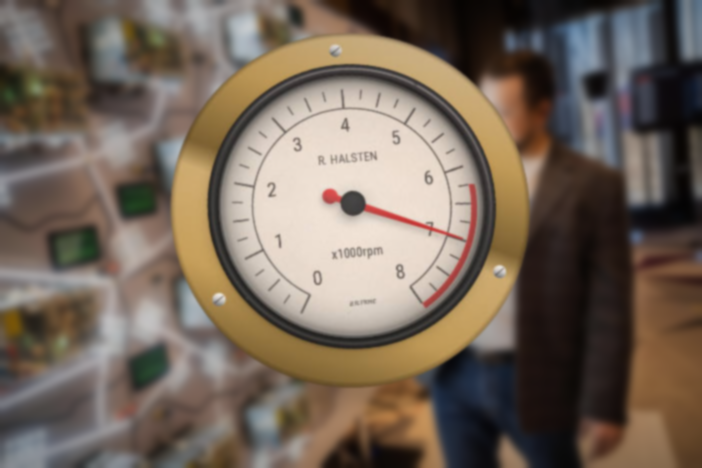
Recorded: **7000** rpm
